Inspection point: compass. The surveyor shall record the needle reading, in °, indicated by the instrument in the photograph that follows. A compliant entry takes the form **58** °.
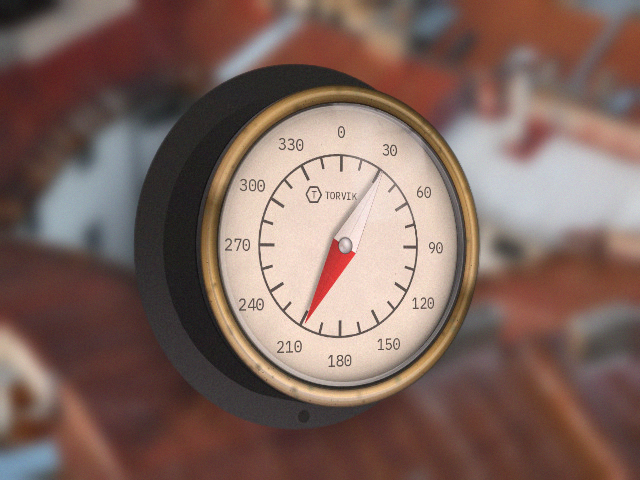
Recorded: **210** °
